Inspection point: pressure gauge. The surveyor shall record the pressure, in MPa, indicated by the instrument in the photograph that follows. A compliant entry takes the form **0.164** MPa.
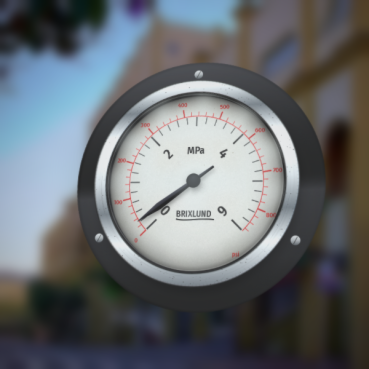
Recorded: **0.2** MPa
